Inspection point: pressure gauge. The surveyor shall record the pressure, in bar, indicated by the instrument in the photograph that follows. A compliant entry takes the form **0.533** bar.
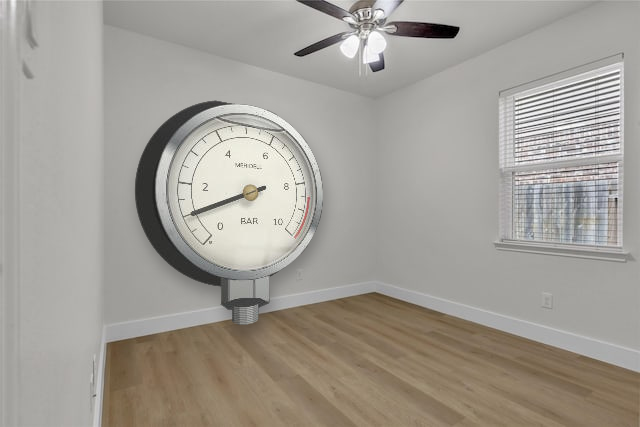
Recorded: **1** bar
